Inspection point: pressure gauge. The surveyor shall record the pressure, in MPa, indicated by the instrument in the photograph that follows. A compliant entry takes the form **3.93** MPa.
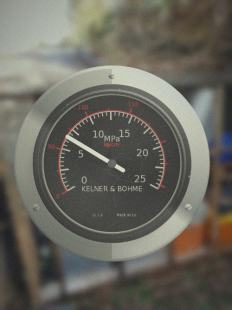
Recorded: **6.5** MPa
